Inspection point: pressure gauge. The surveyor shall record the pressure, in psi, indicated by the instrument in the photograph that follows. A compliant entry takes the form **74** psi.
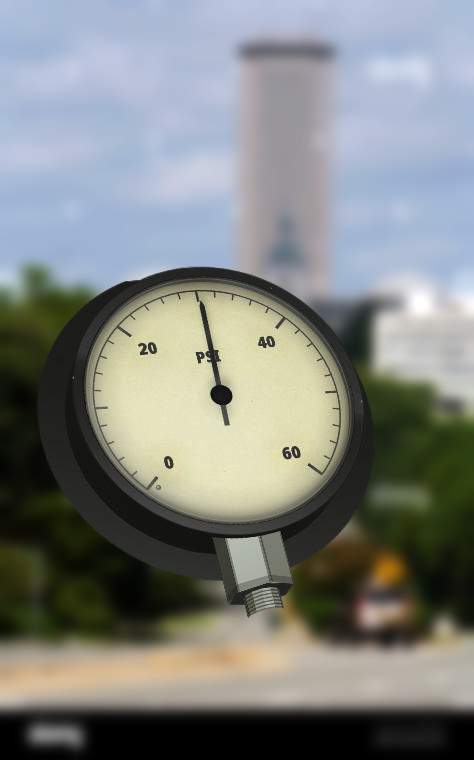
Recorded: **30** psi
